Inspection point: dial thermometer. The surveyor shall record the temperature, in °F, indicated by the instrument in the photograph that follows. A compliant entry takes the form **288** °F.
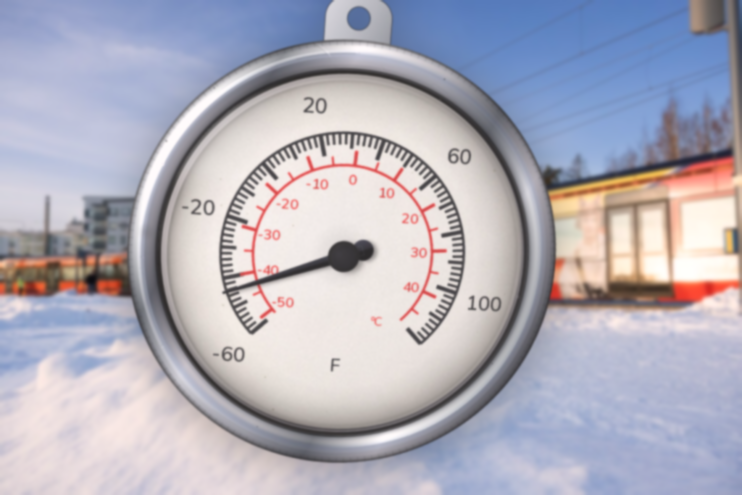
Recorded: **-44** °F
